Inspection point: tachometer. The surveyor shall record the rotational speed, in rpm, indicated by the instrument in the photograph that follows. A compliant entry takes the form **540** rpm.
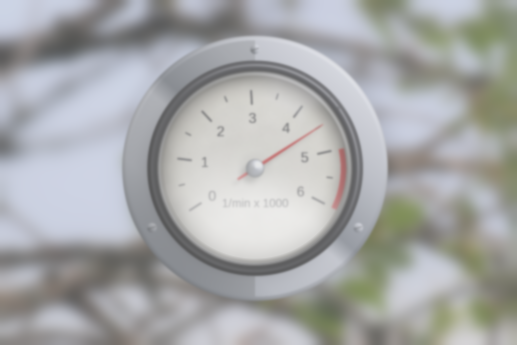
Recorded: **4500** rpm
